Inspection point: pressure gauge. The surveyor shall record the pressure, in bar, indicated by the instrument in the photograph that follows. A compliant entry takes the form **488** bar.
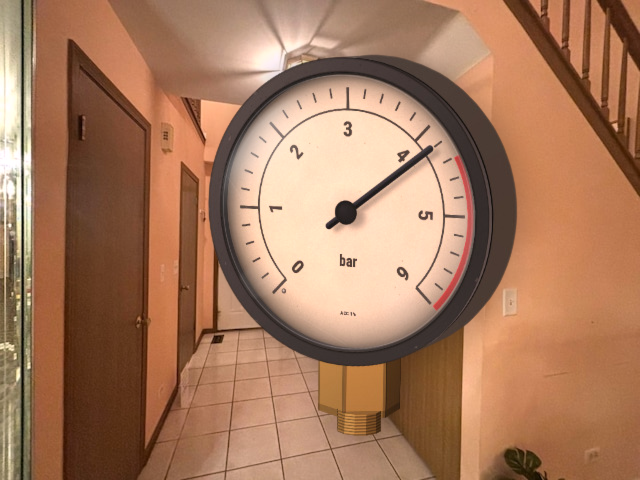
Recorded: **4.2** bar
